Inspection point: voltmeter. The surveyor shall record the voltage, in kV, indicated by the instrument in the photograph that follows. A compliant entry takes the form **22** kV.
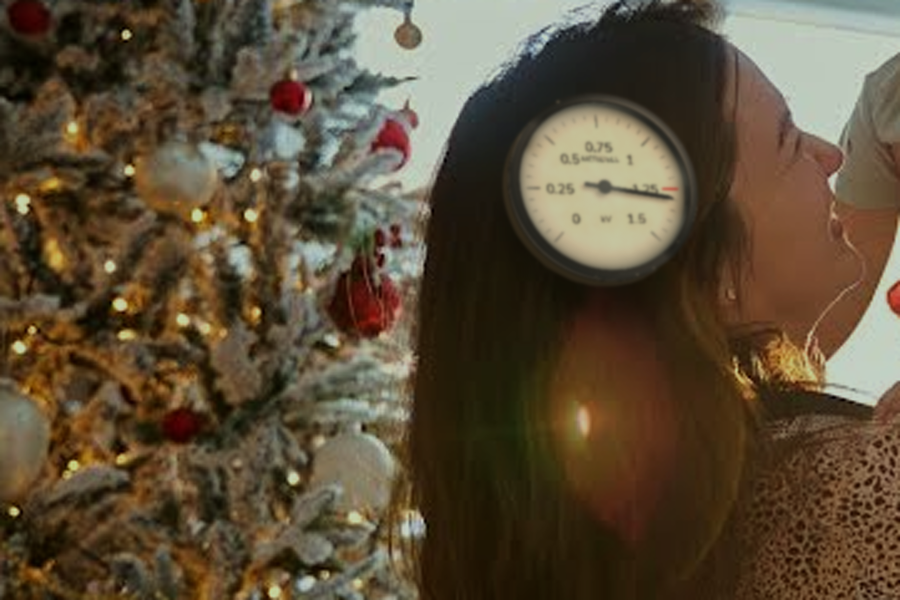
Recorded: **1.3** kV
